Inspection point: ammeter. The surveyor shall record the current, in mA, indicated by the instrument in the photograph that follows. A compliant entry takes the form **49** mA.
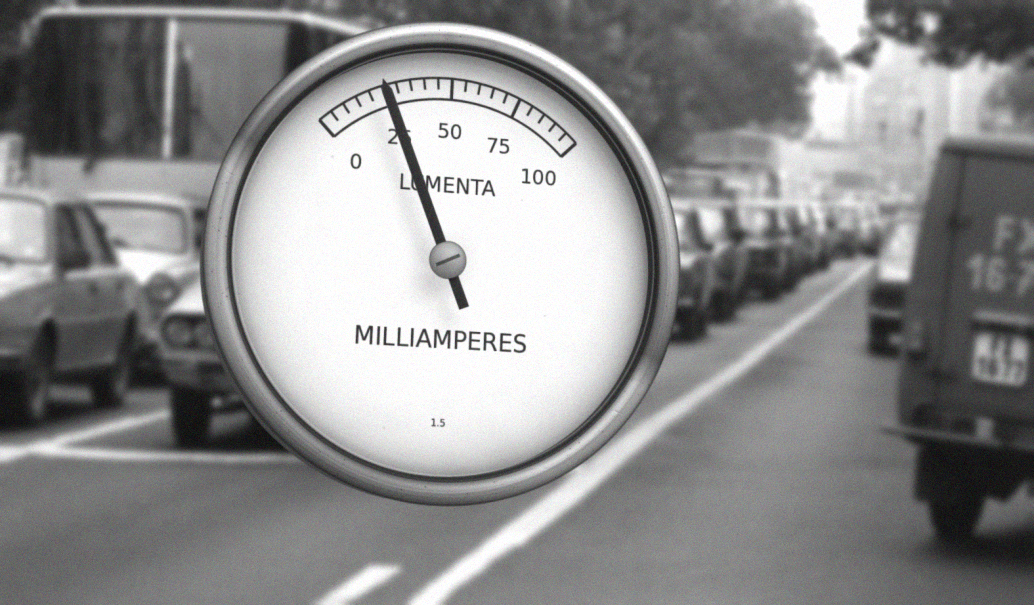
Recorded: **25** mA
